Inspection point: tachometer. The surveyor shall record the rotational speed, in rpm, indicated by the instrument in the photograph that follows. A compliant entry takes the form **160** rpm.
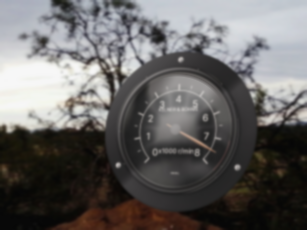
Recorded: **7500** rpm
